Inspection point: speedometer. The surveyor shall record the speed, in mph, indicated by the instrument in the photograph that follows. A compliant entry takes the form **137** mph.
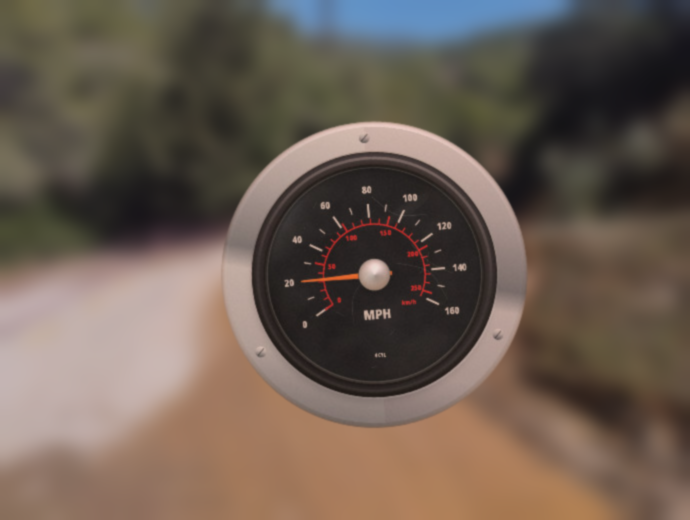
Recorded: **20** mph
